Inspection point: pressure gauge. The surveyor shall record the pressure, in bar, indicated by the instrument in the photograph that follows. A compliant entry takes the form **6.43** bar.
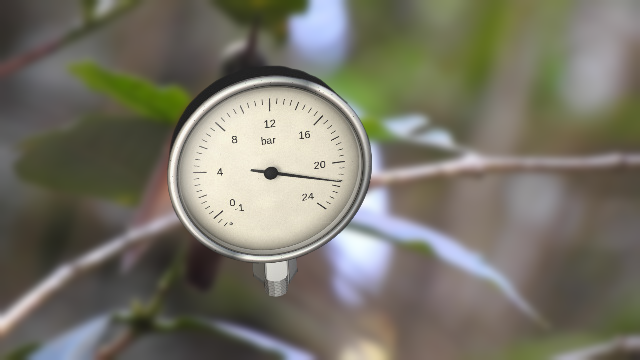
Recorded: **21.5** bar
